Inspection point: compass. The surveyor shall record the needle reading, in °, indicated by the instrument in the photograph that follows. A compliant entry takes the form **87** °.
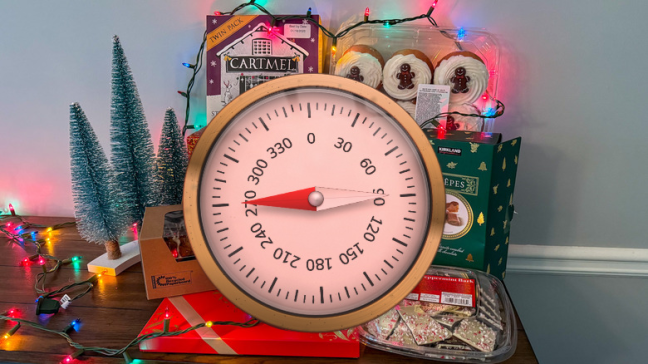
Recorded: **270** °
